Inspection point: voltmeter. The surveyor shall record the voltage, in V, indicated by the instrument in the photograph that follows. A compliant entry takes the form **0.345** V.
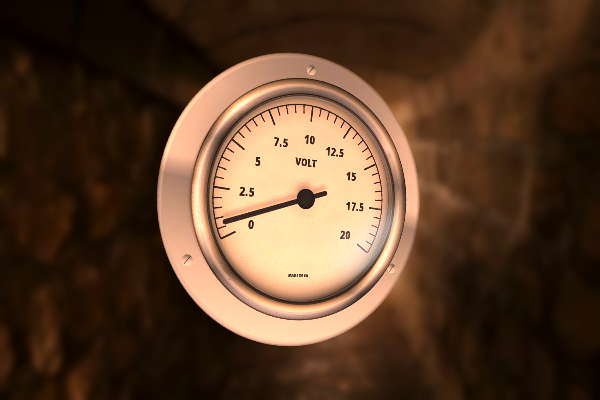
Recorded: **0.75** V
